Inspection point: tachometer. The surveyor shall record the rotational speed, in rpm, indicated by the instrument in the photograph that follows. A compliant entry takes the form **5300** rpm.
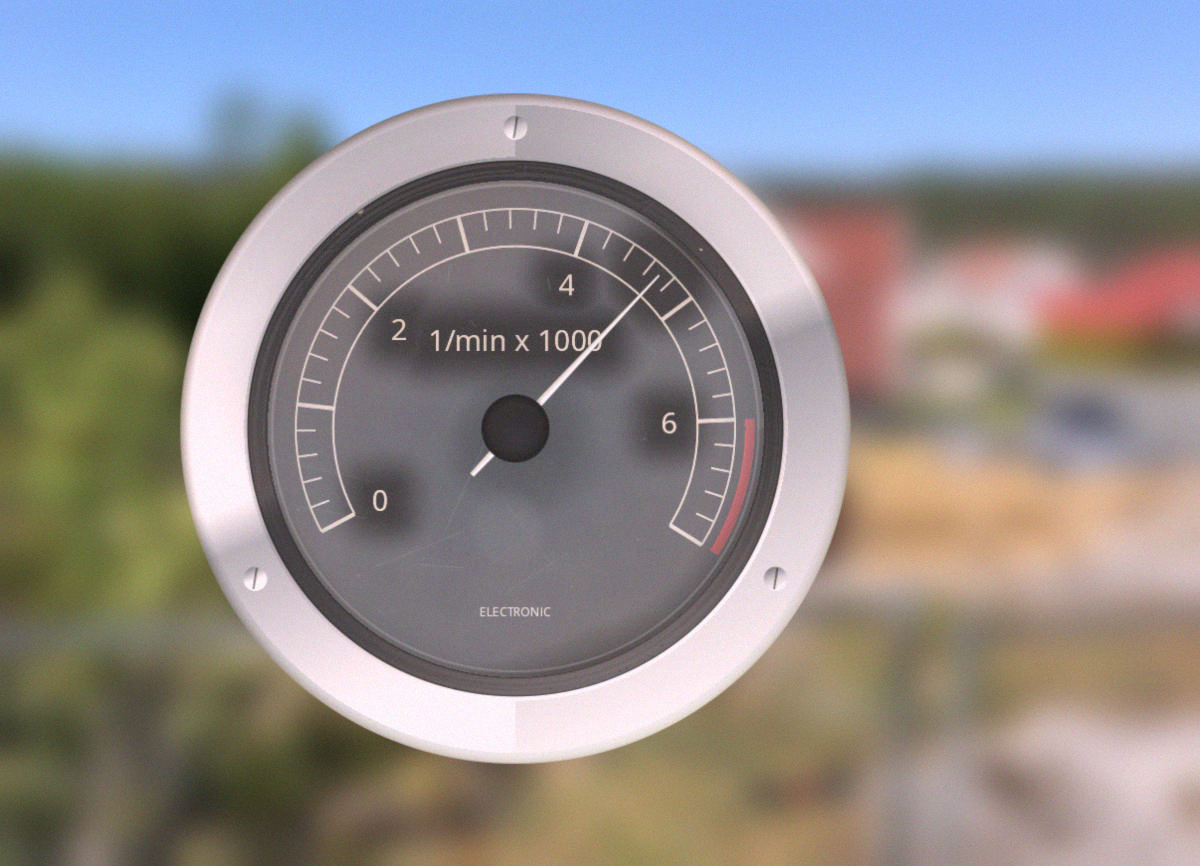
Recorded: **4700** rpm
